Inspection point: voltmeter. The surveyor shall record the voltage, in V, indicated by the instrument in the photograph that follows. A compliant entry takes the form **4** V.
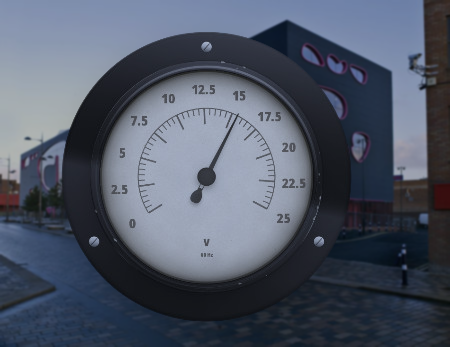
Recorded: **15.5** V
